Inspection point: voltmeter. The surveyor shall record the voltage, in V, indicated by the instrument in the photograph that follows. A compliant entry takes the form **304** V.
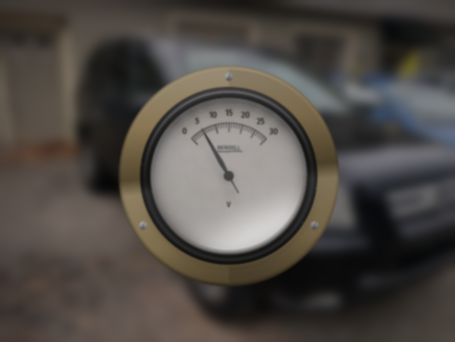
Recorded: **5** V
